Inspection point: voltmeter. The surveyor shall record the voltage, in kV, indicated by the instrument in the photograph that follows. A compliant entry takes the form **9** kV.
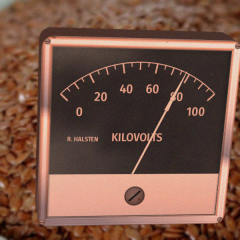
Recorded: **77.5** kV
